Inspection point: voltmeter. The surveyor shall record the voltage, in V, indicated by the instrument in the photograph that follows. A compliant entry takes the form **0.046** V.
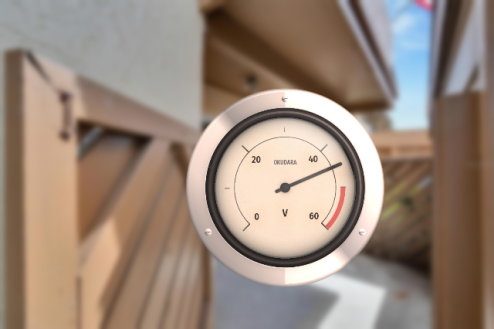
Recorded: **45** V
